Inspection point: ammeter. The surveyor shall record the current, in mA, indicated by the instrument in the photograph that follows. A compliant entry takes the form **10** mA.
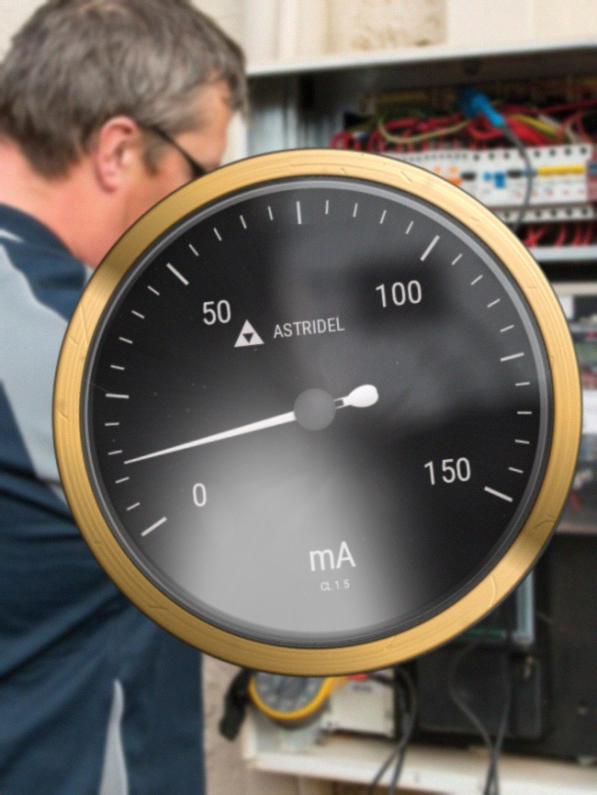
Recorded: **12.5** mA
